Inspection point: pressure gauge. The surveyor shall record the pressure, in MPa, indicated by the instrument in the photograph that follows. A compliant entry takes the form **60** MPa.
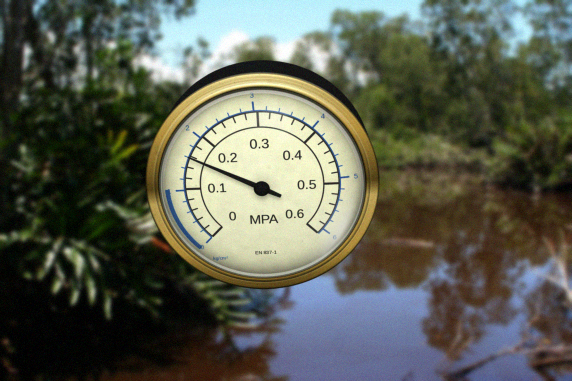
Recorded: **0.16** MPa
